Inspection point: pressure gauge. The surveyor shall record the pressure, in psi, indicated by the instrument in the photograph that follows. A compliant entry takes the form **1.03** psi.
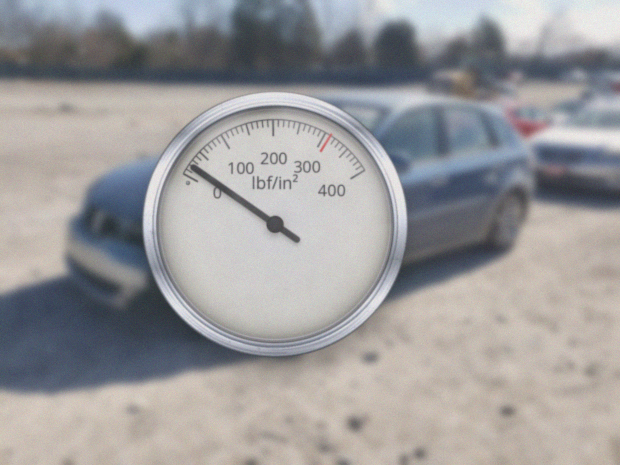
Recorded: **20** psi
